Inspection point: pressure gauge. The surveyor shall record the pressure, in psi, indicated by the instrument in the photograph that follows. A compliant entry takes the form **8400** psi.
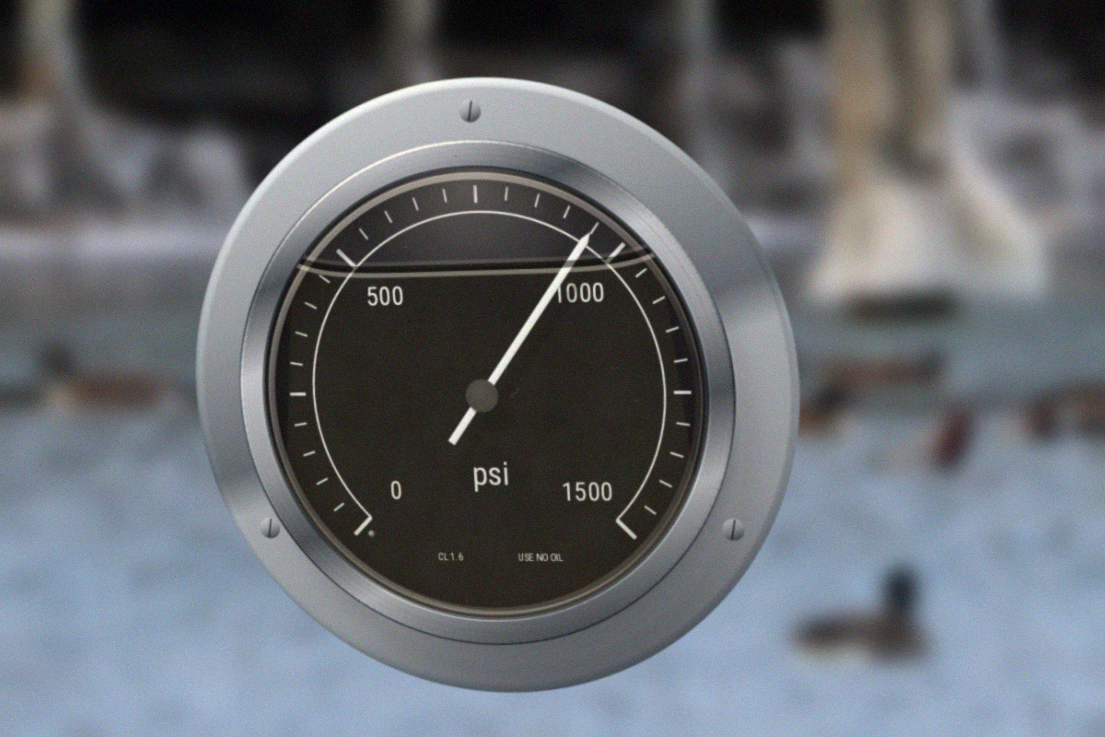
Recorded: **950** psi
